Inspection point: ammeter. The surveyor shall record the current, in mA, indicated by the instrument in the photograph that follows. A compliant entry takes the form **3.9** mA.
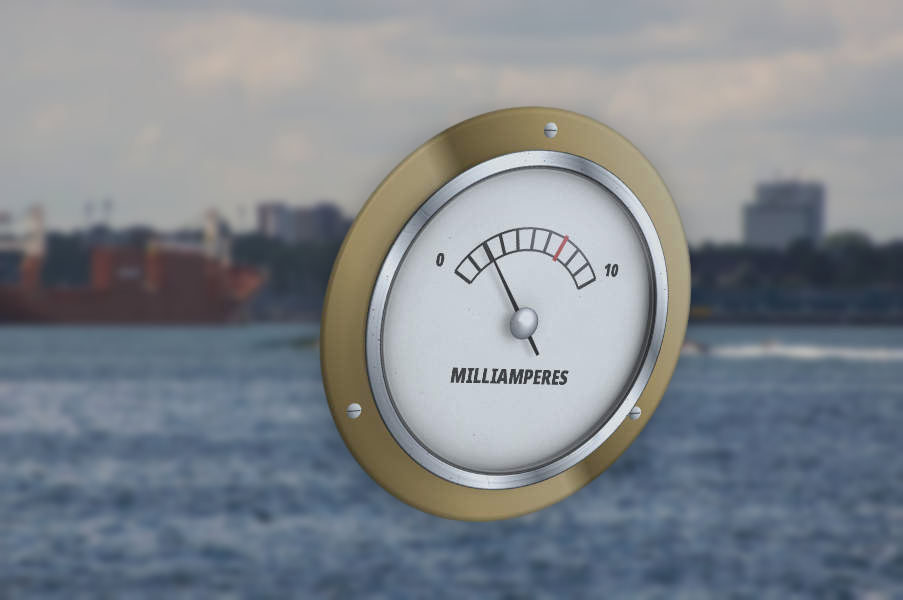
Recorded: **2** mA
